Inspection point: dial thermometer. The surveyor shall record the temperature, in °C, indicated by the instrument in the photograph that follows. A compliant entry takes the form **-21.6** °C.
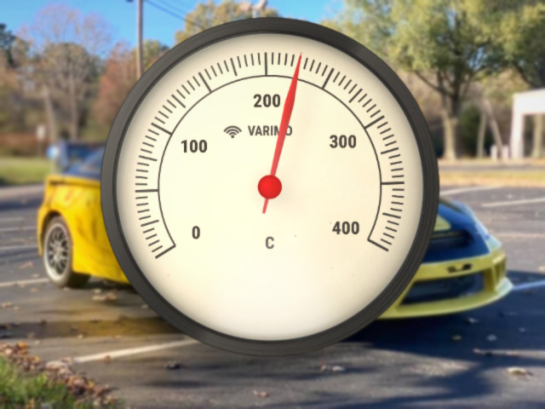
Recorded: **225** °C
